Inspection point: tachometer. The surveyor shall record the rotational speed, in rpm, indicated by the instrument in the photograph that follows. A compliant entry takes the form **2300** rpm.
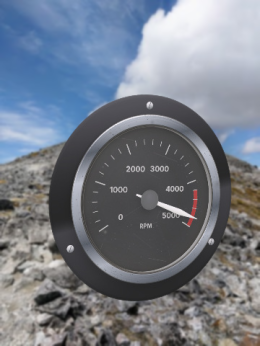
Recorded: **4800** rpm
